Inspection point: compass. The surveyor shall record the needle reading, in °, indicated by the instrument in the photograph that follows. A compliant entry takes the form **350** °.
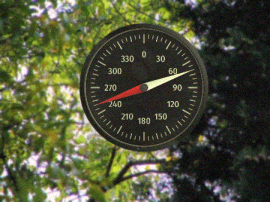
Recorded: **250** °
